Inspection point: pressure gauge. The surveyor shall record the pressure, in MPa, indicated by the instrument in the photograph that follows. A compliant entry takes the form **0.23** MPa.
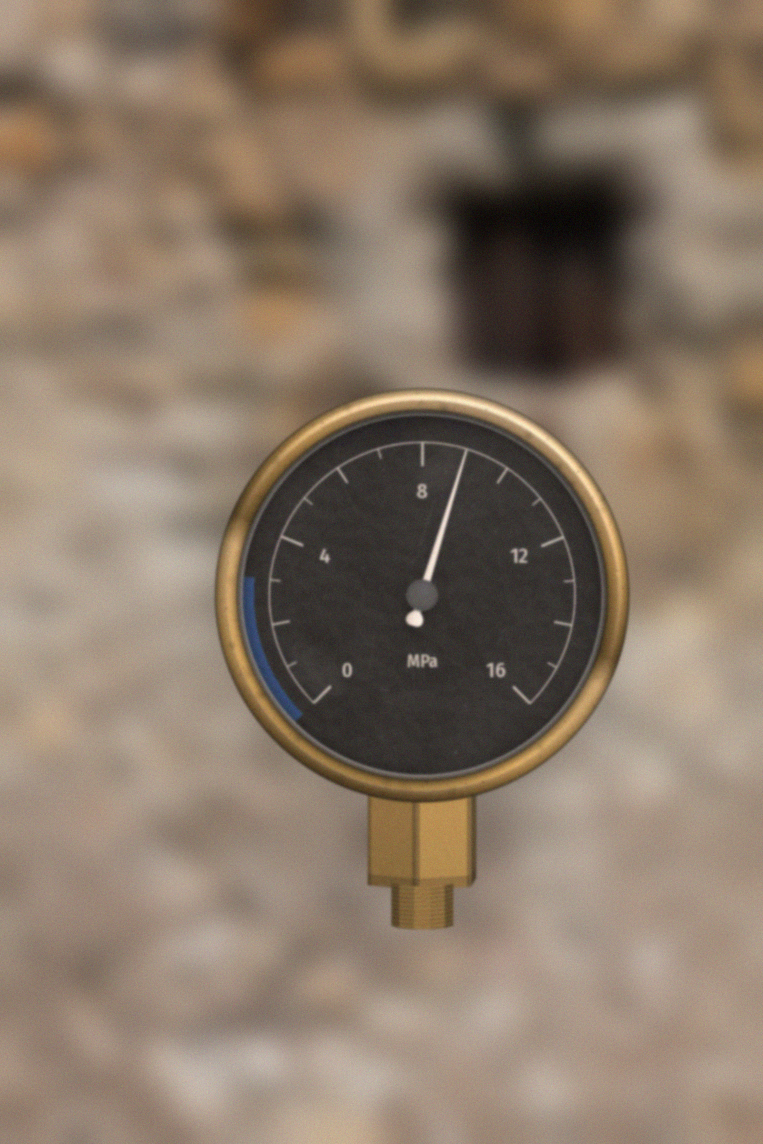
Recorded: **9** MPa
